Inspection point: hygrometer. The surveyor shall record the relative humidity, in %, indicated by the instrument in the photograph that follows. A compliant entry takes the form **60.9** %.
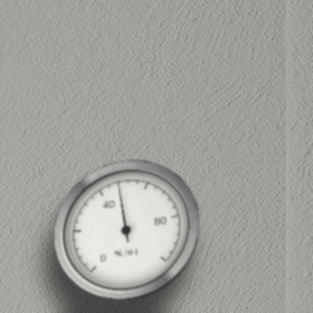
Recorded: **48** %
